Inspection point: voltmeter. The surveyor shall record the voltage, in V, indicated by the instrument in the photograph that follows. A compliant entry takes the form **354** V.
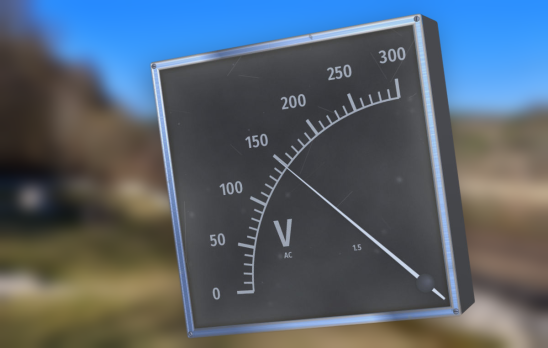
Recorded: **150** V
